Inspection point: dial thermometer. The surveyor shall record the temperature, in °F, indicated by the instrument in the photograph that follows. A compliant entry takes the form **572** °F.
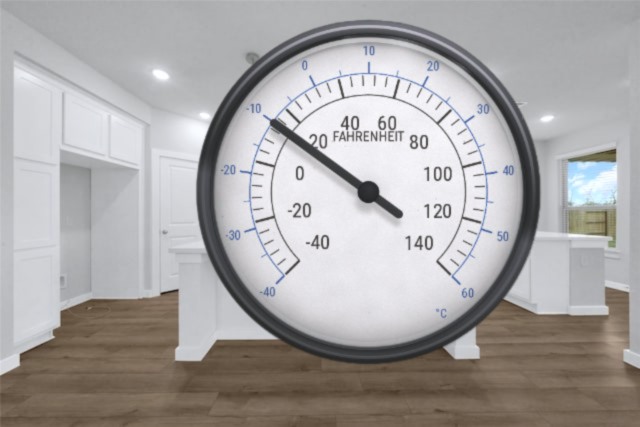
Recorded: **14** °F
